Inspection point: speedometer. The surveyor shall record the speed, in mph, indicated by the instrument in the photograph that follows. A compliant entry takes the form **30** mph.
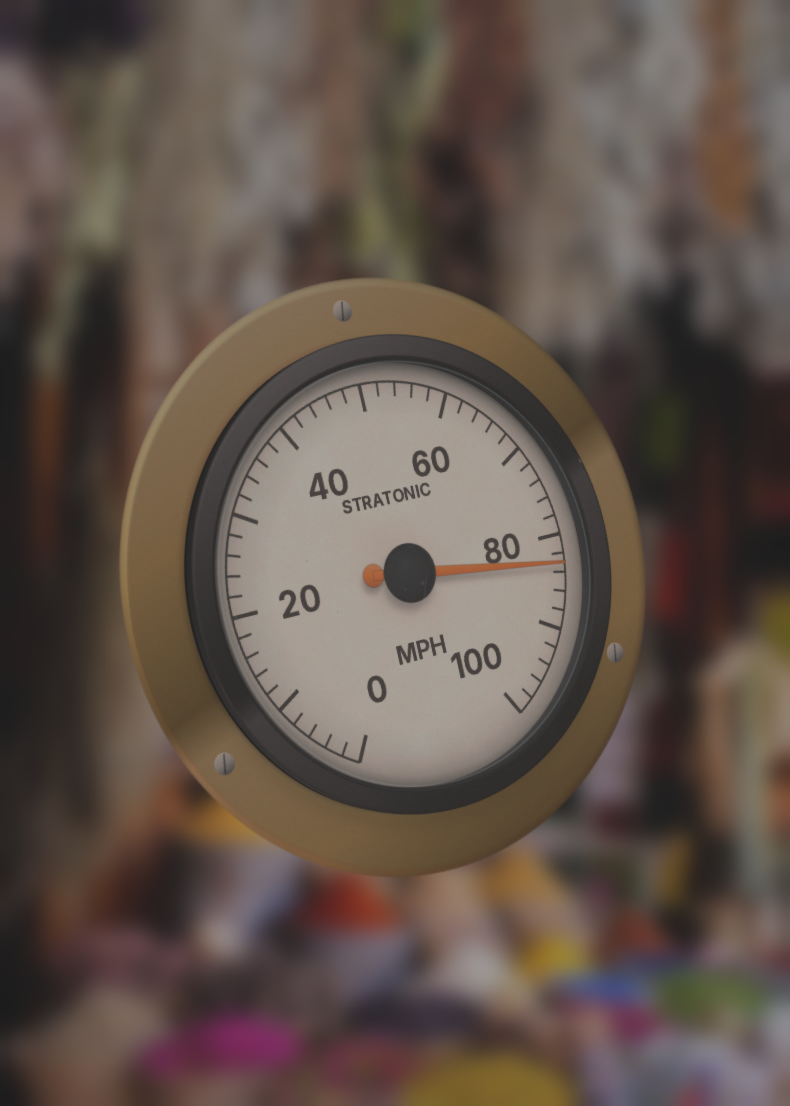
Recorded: **83** mph
